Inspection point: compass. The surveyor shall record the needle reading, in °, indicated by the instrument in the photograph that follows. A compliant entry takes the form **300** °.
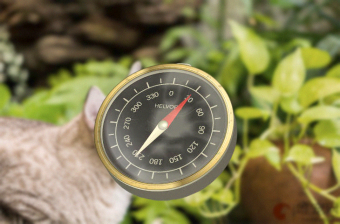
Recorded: **30** °
